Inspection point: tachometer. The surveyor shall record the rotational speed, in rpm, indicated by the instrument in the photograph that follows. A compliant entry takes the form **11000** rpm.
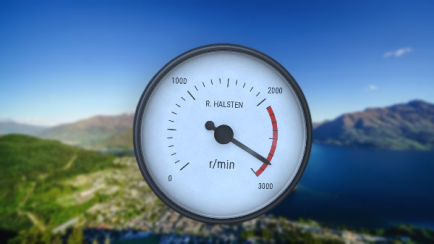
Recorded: **2800** rpm
